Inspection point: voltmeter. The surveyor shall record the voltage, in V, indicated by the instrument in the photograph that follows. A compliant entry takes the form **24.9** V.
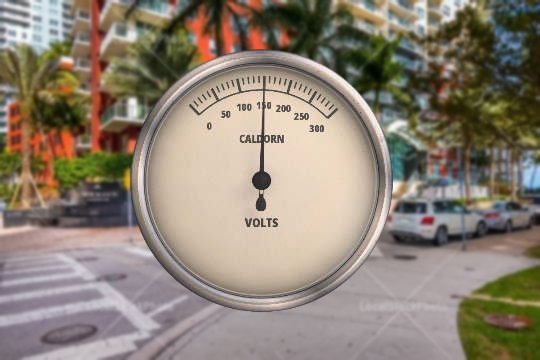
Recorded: **150** V
